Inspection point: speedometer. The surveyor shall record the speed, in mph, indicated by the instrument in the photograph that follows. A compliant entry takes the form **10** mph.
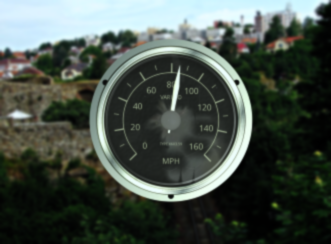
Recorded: **85** mph
